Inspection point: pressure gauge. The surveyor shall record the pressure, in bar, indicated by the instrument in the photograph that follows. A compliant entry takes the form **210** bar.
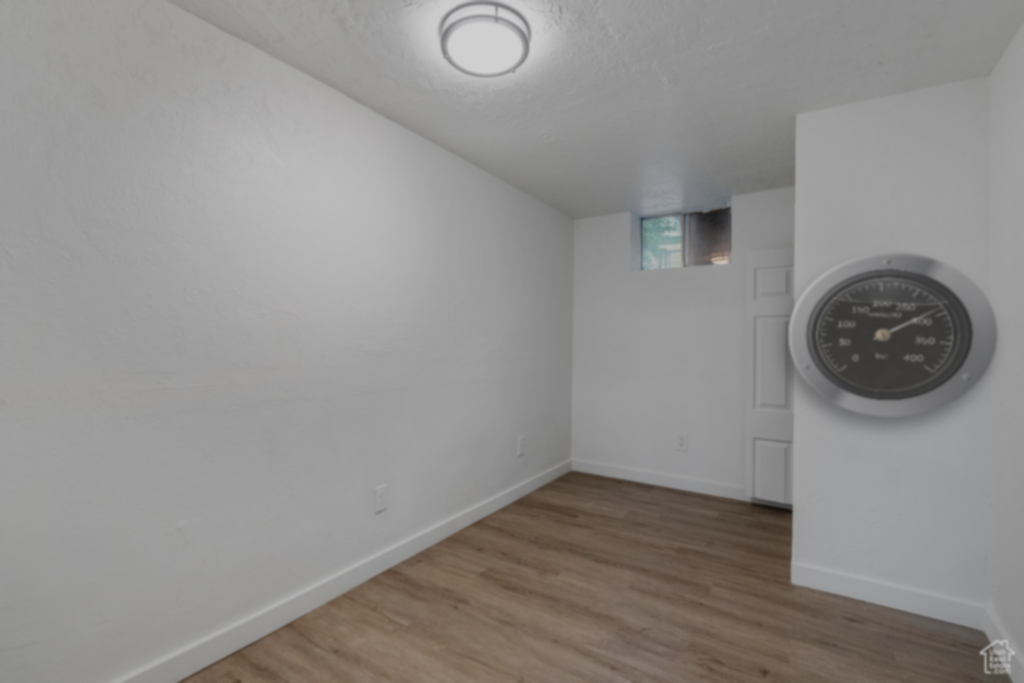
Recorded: **290** bar
